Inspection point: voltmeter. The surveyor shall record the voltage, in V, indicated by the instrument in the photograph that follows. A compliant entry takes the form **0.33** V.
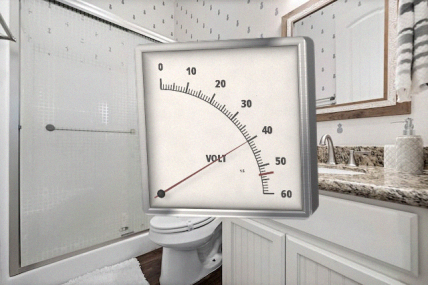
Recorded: **40** V
